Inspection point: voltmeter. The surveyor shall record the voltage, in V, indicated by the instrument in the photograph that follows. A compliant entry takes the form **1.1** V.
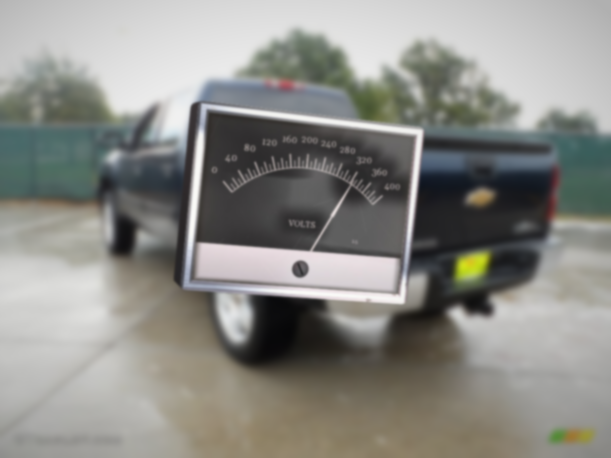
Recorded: **320** V
